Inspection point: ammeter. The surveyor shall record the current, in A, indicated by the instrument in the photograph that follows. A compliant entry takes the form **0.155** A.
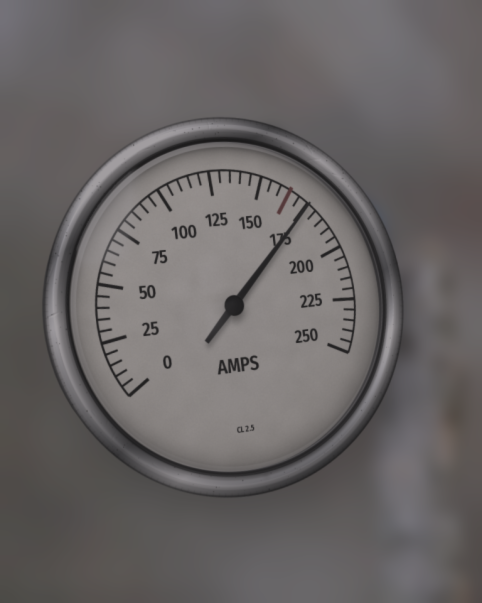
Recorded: **175** A
